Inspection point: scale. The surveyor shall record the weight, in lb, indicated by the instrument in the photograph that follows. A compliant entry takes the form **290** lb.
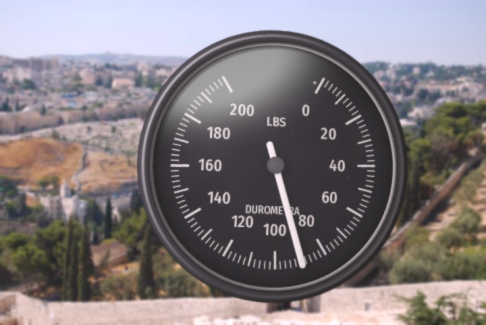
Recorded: **90** lb
